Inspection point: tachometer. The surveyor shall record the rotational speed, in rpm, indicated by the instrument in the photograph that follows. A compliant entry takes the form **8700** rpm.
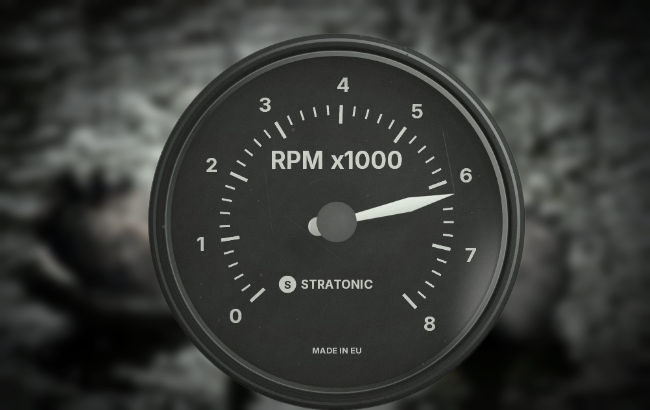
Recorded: **6200** rpm
